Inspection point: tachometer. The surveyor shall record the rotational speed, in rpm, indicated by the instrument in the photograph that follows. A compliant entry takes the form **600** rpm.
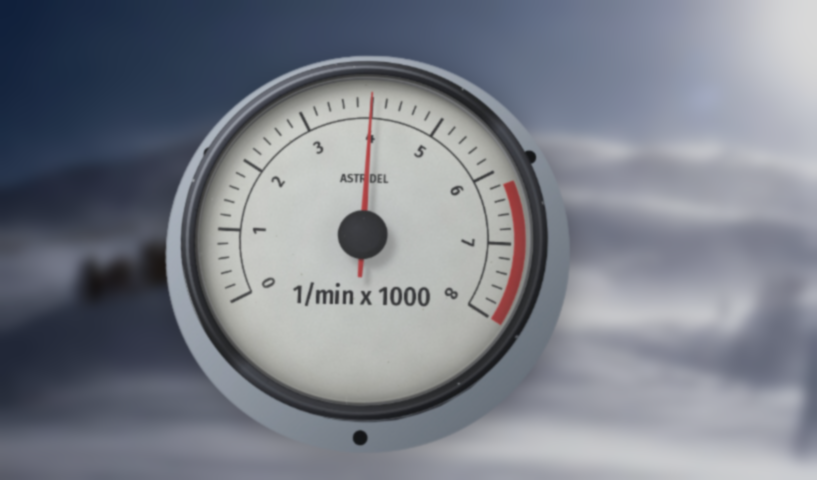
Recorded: **4000** rpm
